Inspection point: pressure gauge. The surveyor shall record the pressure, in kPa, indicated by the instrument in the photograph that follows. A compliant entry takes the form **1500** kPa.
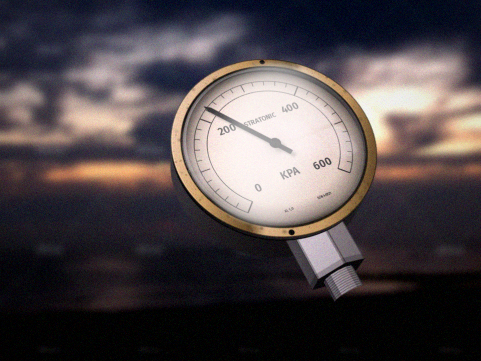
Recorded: **220** kPa
